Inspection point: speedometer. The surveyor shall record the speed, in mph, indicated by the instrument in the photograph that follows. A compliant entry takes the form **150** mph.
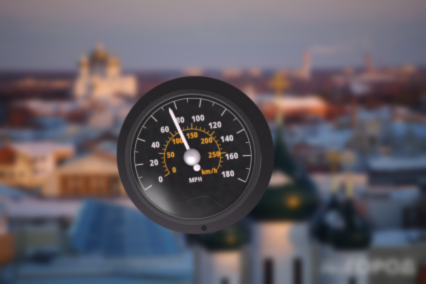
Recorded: **75** mph
